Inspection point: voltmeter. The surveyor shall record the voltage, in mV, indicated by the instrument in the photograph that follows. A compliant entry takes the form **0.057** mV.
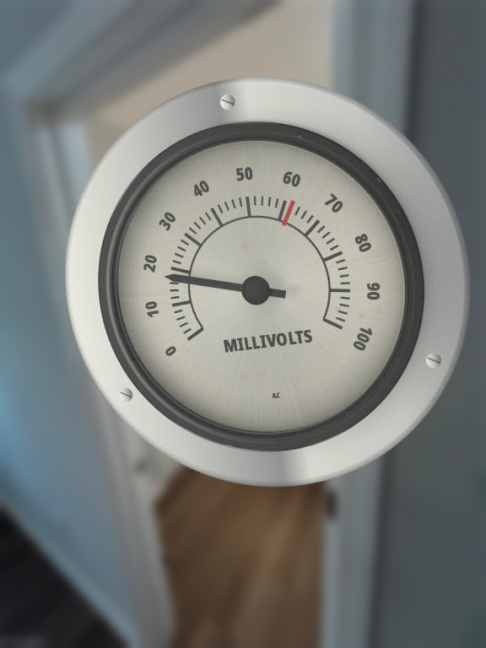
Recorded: **18** mV
